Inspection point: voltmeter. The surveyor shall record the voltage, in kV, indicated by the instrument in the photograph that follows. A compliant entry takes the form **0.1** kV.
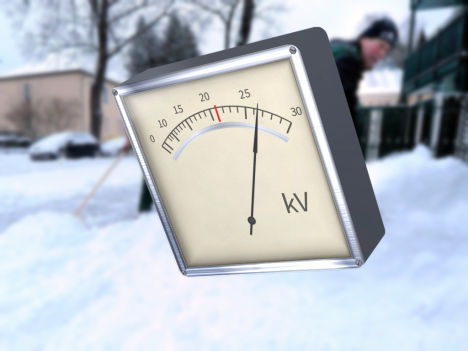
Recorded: **26.5** kV
